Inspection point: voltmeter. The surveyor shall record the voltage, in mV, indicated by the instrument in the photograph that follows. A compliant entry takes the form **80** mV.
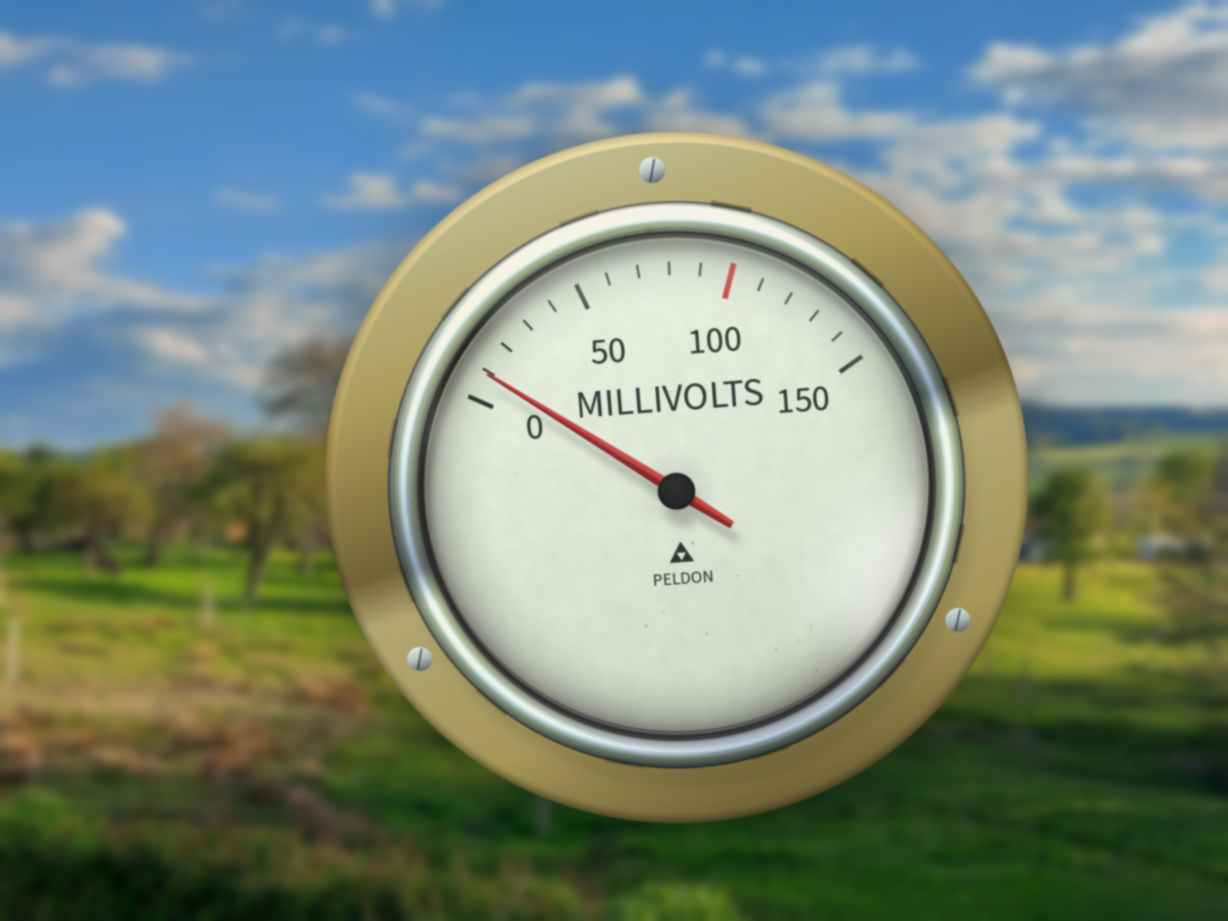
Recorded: **10** mV
